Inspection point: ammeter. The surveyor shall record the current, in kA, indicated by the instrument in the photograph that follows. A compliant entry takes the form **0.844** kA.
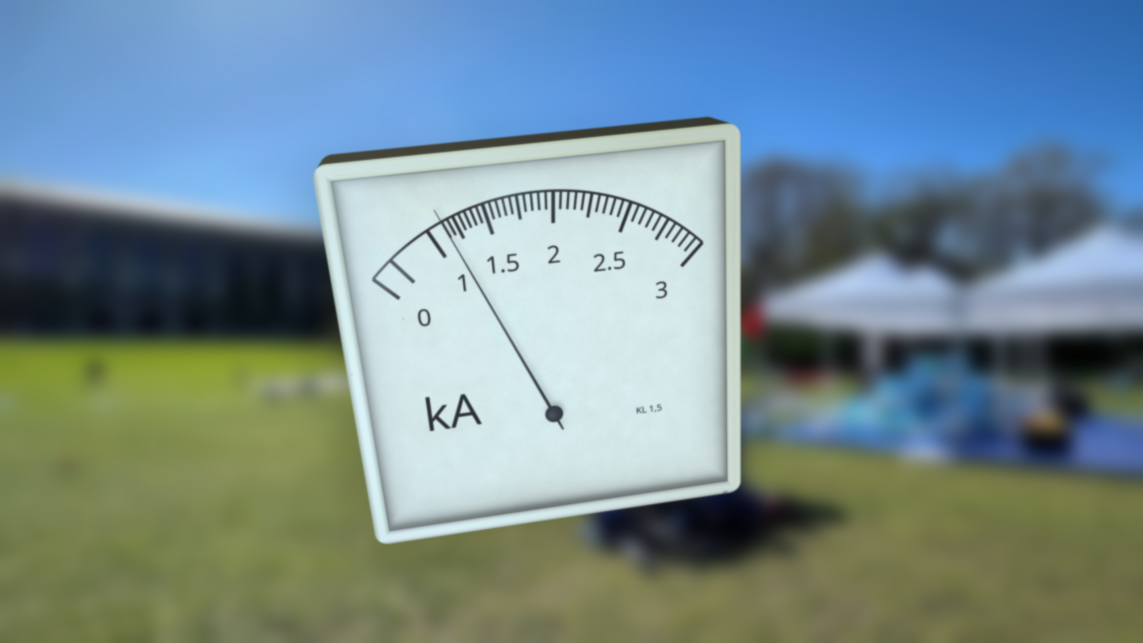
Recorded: **1.15** kA
